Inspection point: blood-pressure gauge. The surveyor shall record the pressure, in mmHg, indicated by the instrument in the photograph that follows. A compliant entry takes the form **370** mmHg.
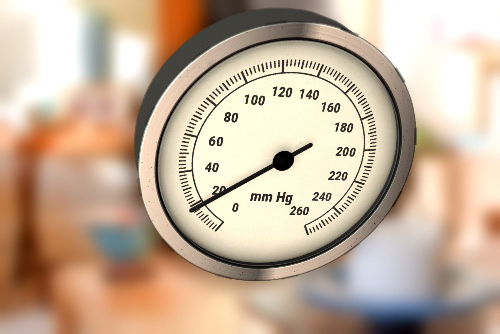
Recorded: **20** mmHg
